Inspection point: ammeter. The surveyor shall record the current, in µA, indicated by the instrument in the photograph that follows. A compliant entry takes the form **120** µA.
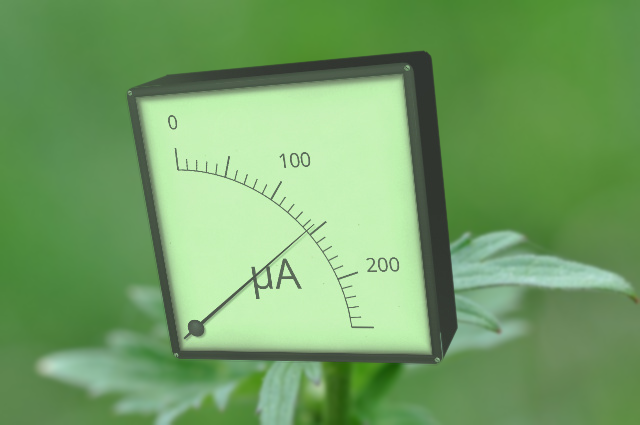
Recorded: **145** µA
